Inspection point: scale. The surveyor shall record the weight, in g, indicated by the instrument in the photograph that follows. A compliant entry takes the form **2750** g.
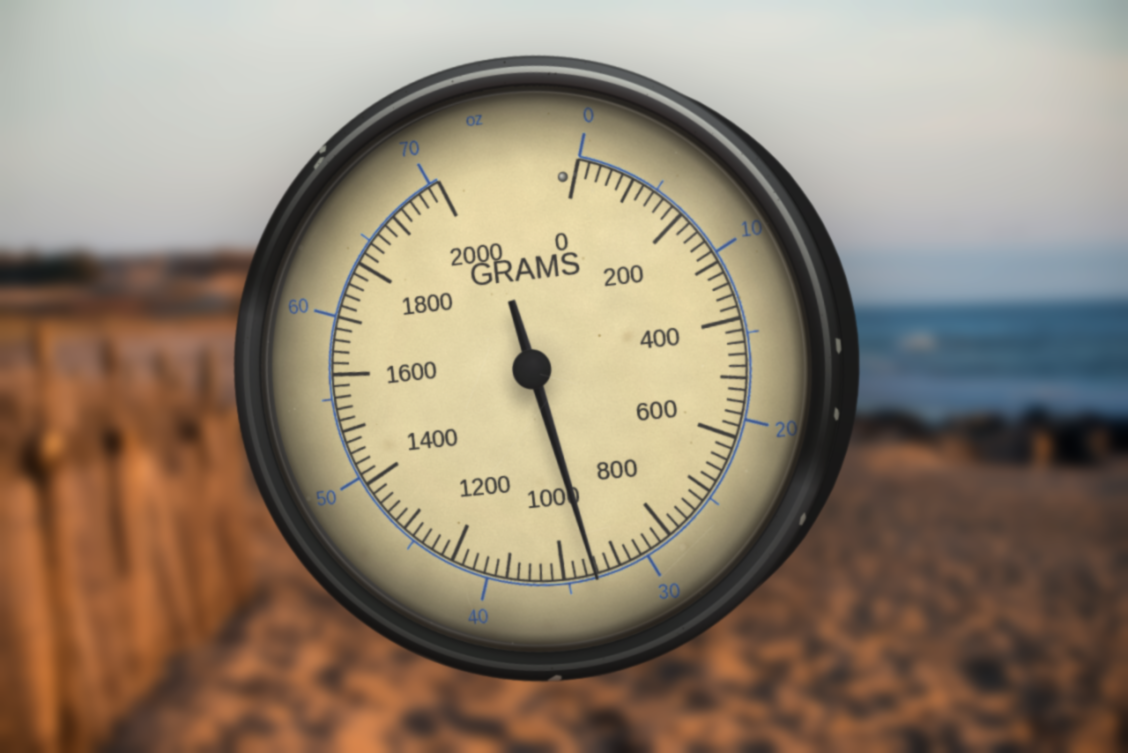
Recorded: **940** g
